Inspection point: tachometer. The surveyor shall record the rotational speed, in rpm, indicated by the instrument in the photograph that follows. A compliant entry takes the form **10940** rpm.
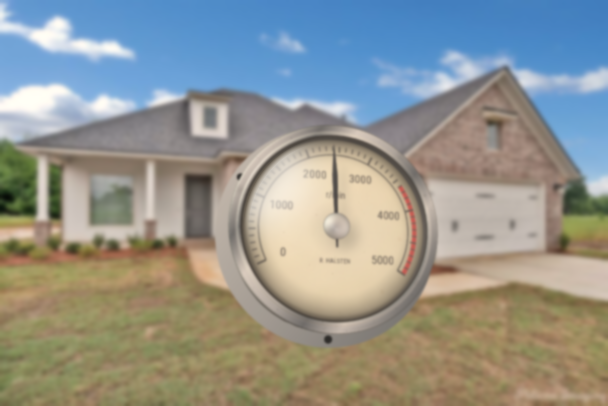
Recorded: **2400** rpm
